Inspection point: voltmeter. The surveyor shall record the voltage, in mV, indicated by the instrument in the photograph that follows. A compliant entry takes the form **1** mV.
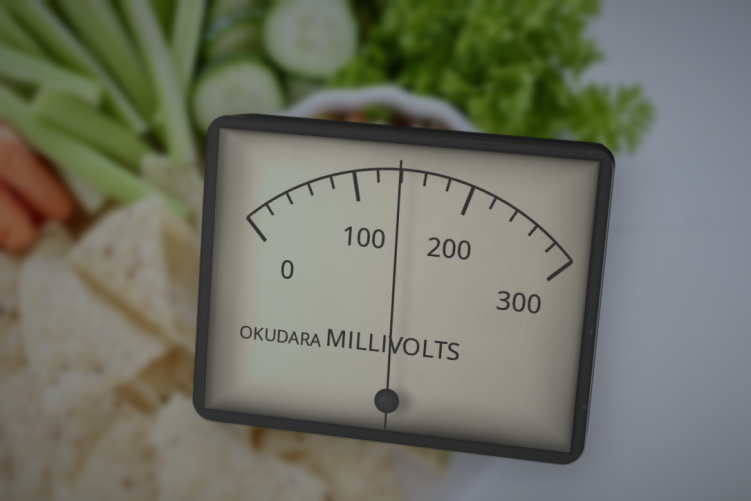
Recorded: **140** mV
